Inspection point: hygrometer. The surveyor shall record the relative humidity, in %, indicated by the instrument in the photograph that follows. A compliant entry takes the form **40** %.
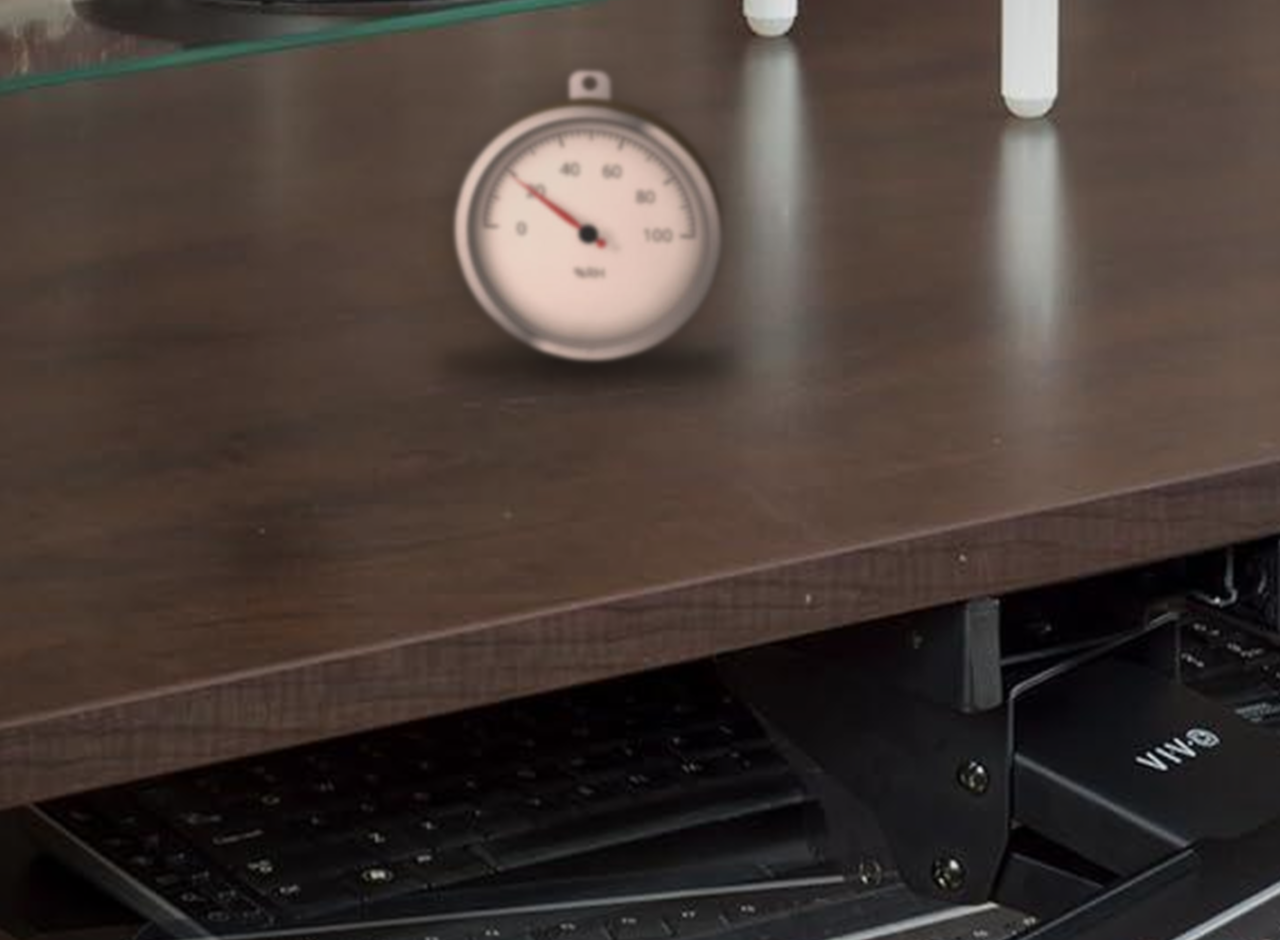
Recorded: **20** %
